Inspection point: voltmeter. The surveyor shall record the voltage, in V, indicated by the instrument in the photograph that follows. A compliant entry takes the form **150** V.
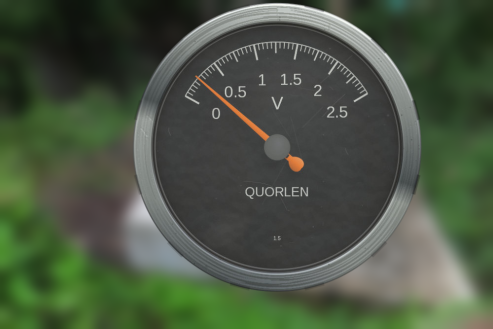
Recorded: **0.25** V
